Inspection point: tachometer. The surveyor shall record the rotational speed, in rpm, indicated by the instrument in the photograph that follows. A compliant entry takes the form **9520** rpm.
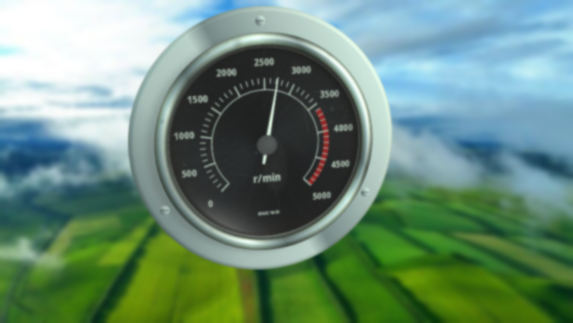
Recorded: **2700** rpm
